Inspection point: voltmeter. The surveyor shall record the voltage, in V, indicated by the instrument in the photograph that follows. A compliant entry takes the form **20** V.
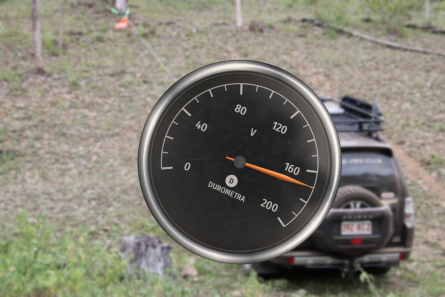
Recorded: **170** V
